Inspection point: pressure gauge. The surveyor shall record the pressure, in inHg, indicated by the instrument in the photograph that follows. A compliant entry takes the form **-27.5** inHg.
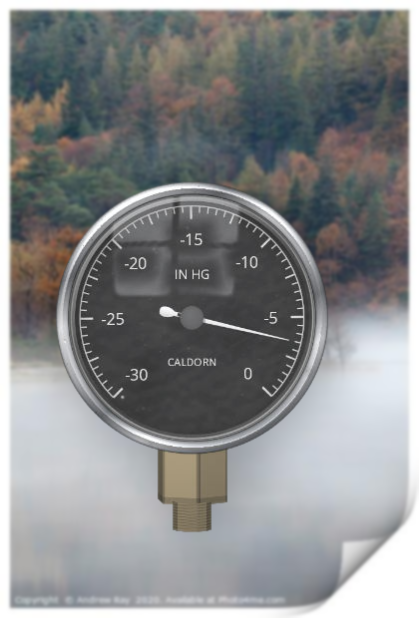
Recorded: **-3.5** inHg
